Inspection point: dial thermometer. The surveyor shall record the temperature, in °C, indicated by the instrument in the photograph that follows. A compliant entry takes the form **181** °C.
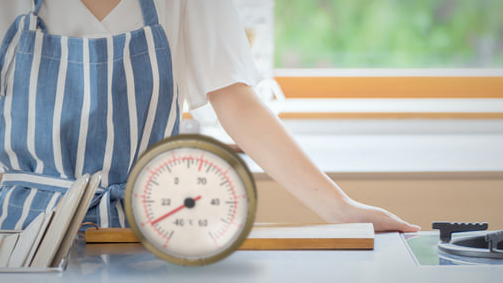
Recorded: **-30** °C
